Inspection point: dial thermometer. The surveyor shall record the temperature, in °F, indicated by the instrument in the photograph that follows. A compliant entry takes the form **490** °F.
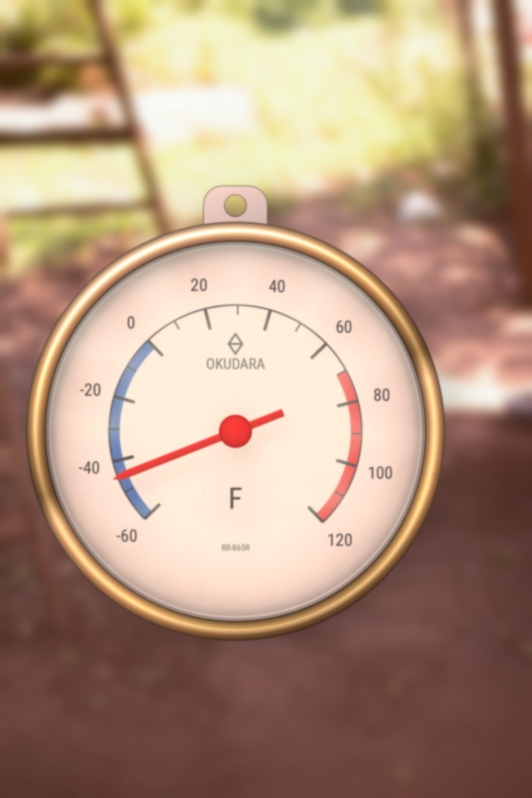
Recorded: **-45** °F
